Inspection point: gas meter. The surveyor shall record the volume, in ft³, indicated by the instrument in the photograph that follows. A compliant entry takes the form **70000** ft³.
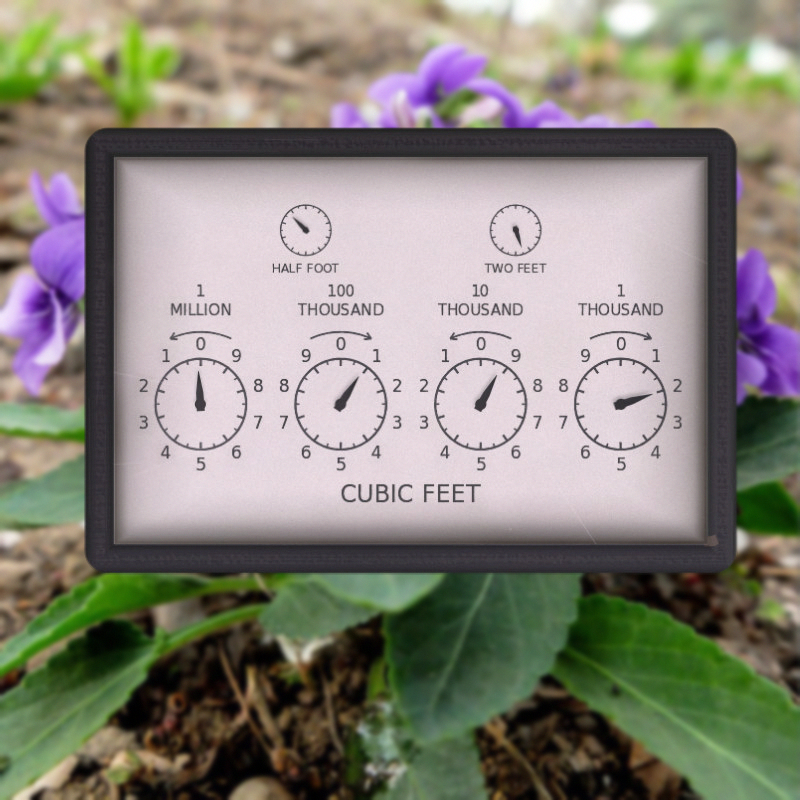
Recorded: **9200** ft³
